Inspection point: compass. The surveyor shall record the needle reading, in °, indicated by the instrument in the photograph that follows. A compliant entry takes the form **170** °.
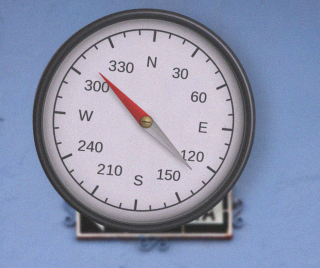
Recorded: **310** °
